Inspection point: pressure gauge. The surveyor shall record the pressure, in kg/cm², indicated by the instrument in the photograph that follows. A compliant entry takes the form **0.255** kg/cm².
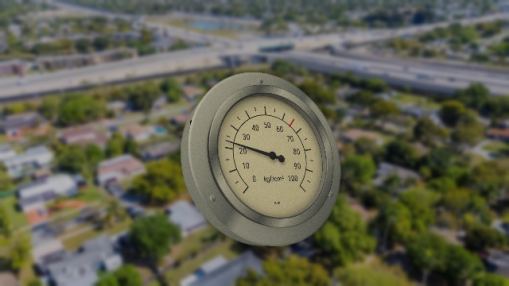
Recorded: **22.5** kg/cm²
